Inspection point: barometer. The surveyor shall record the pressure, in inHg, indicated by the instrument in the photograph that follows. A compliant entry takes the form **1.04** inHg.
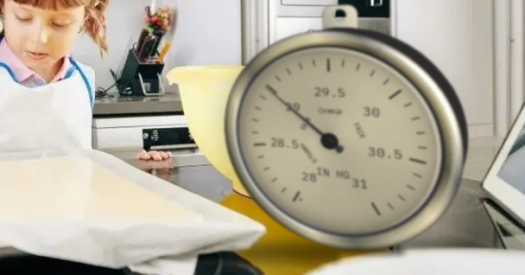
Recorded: **29** inHg
